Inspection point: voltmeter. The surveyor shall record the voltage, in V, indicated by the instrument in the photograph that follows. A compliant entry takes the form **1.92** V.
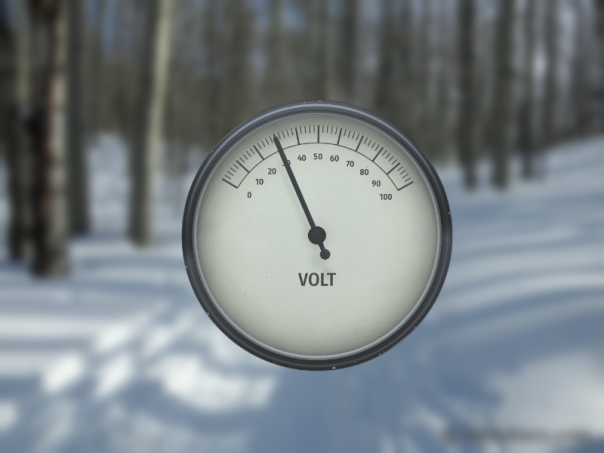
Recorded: **30** V
